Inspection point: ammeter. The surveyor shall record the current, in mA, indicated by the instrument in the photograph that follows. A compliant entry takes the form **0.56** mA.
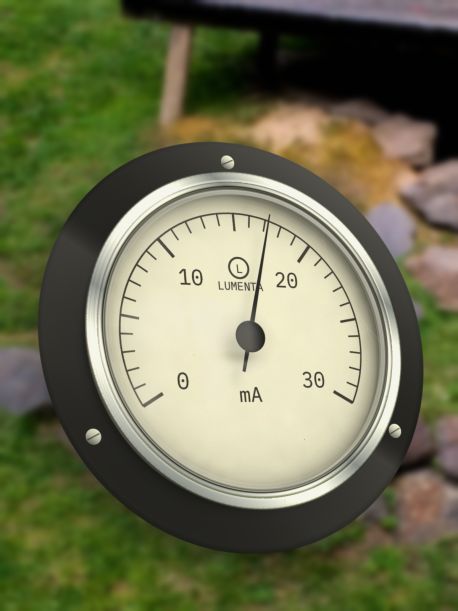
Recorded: **17** mA
